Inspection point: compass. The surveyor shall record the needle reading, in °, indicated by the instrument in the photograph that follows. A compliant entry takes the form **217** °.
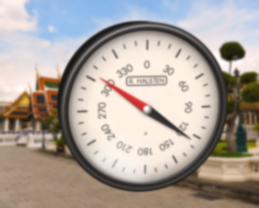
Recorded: **305** °
